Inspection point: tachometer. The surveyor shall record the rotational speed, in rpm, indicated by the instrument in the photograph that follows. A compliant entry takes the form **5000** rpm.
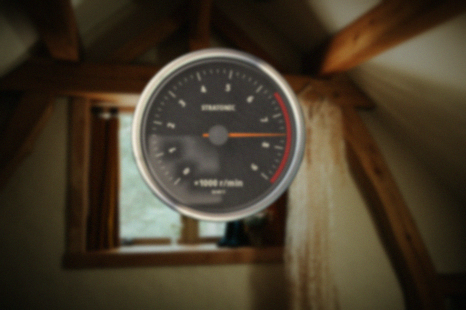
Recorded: **7600** rpm
